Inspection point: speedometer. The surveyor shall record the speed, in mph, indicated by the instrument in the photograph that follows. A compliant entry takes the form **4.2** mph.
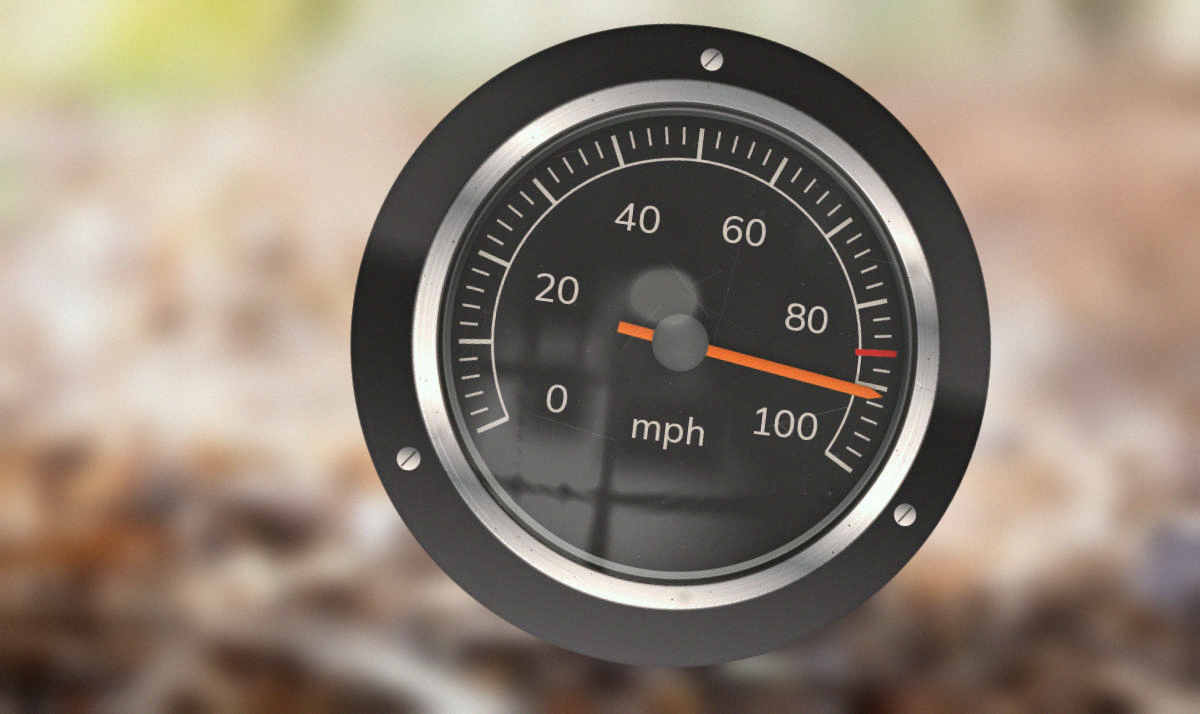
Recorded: **91** mph
